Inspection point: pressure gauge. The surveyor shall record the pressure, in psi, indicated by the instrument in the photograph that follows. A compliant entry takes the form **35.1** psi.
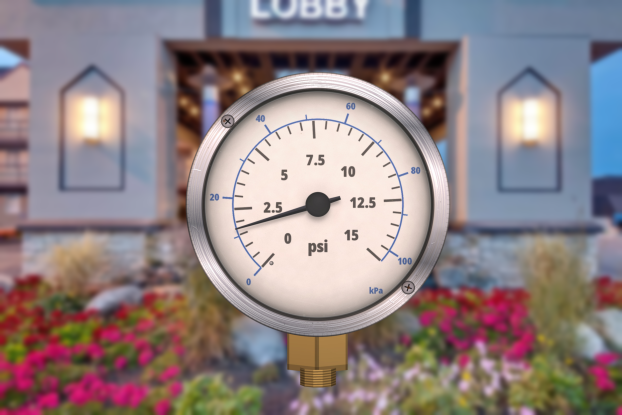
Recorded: **1.75** psi
